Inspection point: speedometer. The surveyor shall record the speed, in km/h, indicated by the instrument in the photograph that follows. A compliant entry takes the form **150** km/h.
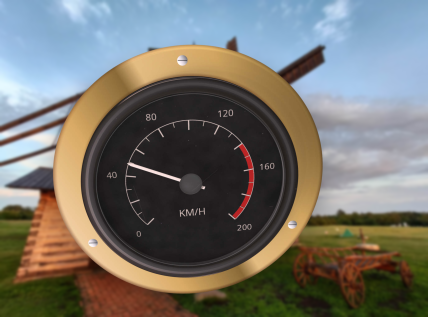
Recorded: **50** km/h
